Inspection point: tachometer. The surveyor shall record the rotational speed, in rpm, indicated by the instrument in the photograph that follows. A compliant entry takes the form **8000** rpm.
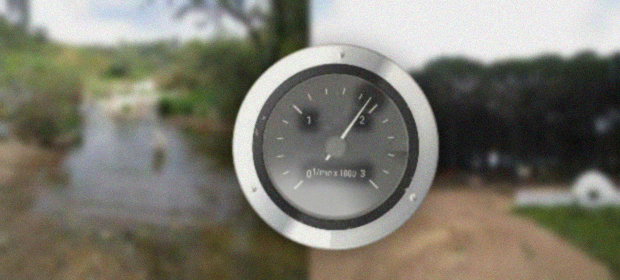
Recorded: **1900** rpm
